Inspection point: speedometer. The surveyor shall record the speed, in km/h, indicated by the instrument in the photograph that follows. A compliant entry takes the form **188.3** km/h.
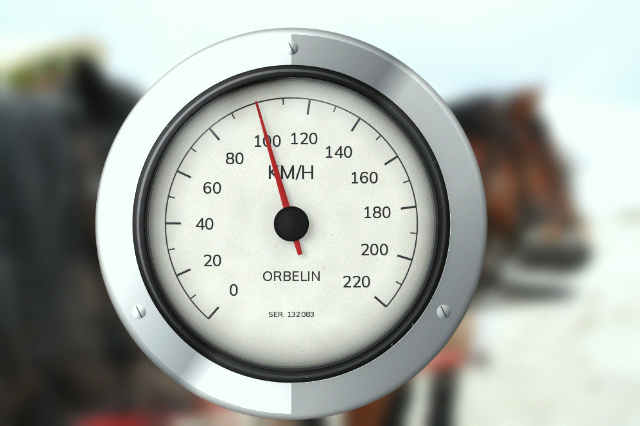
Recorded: **100** km/h
